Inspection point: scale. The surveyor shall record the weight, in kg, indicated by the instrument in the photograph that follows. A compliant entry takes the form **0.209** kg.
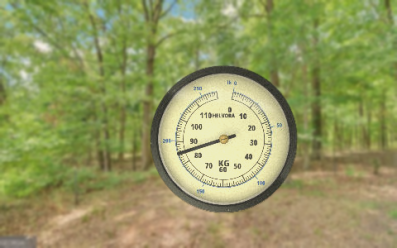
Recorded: **85** kg
